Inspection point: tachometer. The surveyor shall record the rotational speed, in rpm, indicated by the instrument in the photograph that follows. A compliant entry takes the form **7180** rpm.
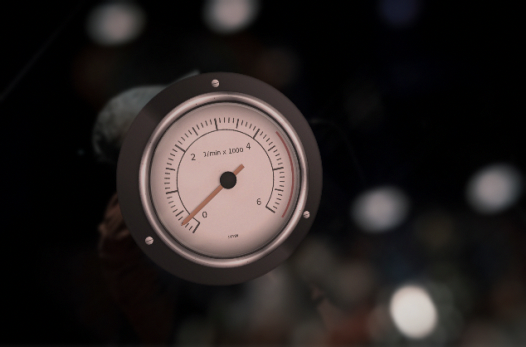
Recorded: **300** rpm
